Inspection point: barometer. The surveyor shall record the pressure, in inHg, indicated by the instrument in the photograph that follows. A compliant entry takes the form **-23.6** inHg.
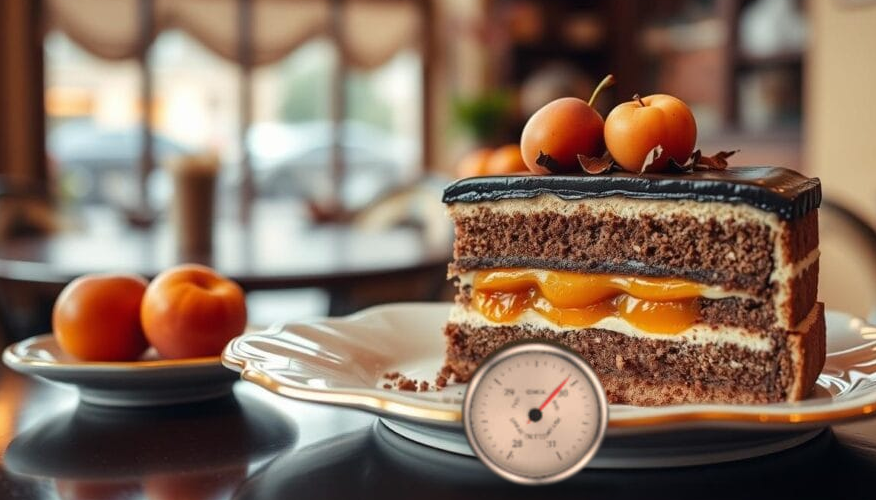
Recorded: **29.9** inHg
